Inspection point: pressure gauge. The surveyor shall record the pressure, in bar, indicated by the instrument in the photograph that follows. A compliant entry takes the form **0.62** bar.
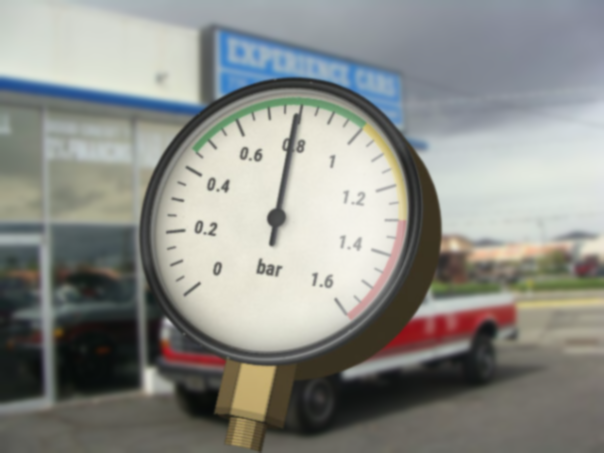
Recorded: **0.8** bar
